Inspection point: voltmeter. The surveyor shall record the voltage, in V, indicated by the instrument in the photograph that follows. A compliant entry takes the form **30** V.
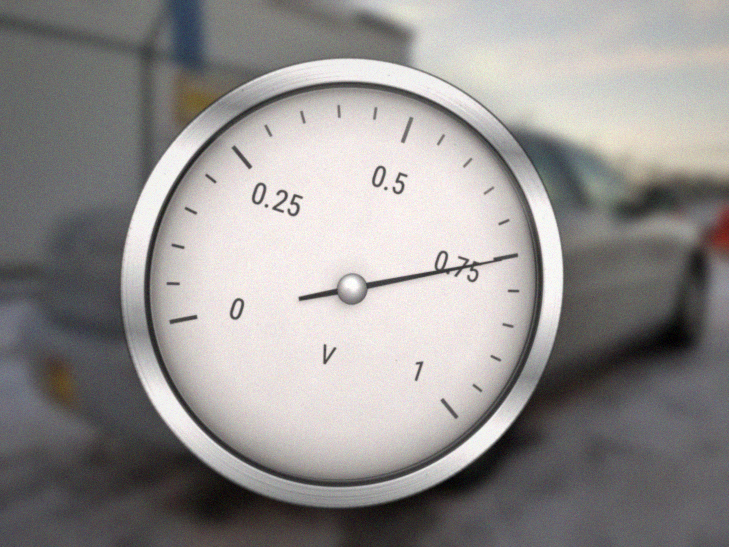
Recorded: **0.75** V
